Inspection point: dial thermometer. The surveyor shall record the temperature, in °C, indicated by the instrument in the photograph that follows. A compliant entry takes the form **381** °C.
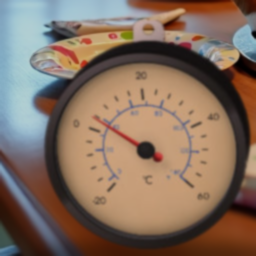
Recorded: **4** °C
